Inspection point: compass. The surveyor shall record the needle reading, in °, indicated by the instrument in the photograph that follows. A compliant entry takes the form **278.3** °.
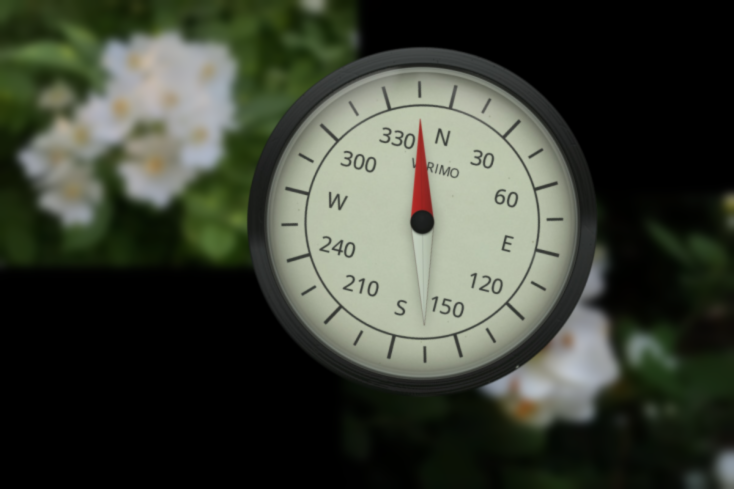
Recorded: **345** °
